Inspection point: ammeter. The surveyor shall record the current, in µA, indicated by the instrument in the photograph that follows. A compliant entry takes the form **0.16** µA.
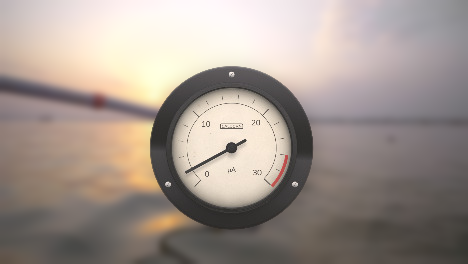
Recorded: **2** µA
